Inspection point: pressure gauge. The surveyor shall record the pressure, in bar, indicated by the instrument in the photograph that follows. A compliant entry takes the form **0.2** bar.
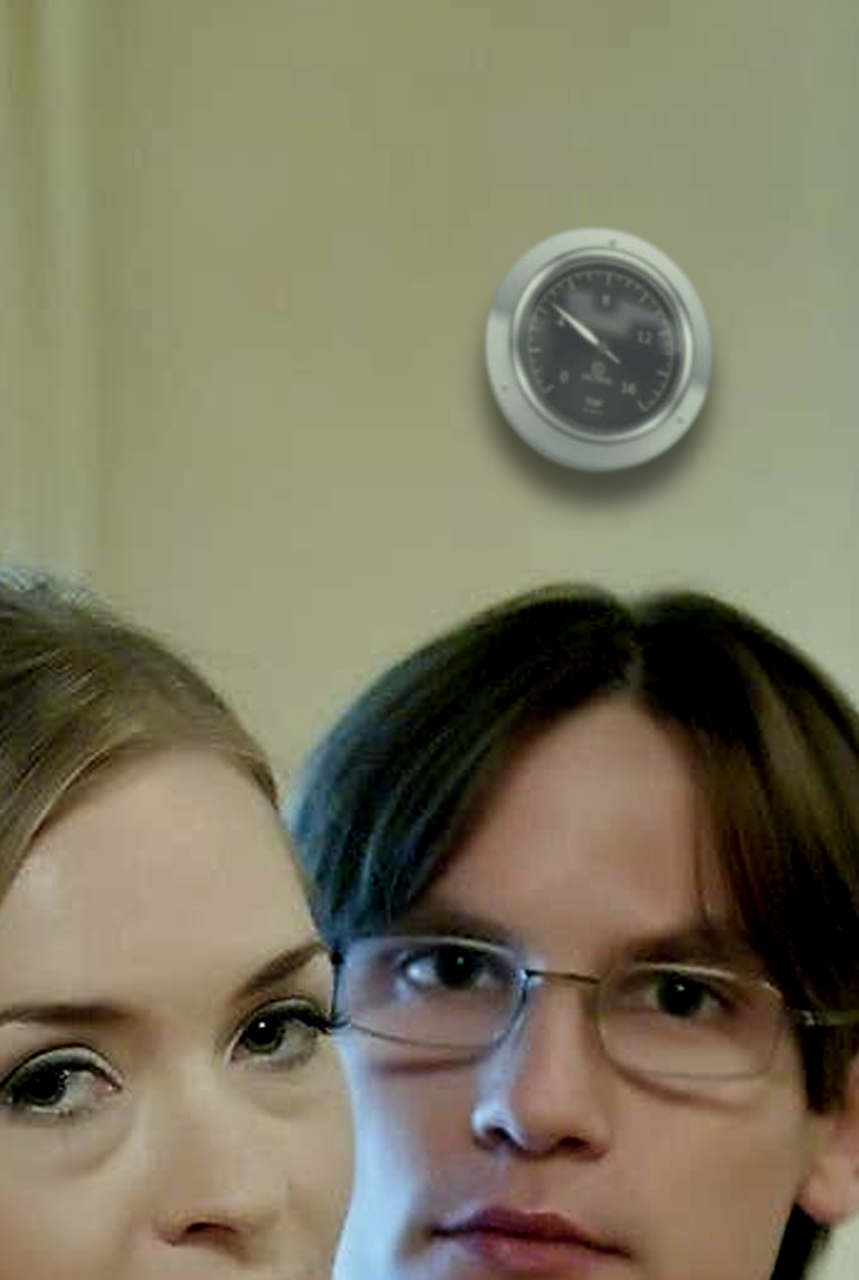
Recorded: **4.5** bar
